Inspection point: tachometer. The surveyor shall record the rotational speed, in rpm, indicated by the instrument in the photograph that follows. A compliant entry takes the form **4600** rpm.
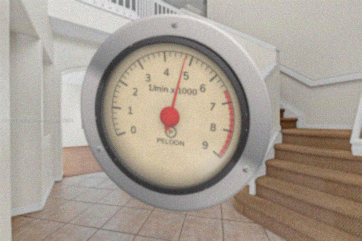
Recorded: **4800** rpm
